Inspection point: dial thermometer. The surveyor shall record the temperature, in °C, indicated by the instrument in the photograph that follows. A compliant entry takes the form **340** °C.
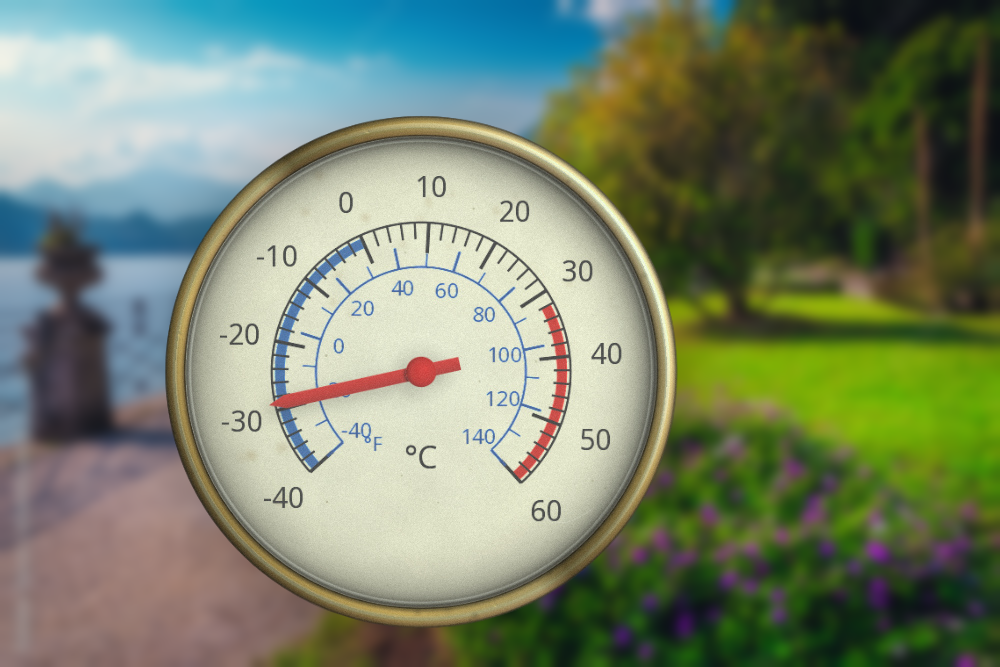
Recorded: **-29** °C
